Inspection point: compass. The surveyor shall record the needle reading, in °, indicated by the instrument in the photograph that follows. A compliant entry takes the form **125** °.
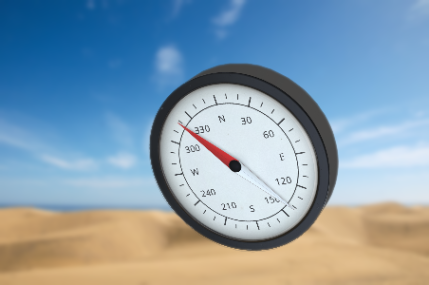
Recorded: **320** °
